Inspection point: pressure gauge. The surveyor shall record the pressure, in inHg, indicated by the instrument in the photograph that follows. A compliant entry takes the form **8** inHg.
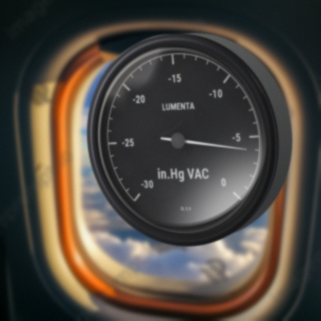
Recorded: **-4** inHg
